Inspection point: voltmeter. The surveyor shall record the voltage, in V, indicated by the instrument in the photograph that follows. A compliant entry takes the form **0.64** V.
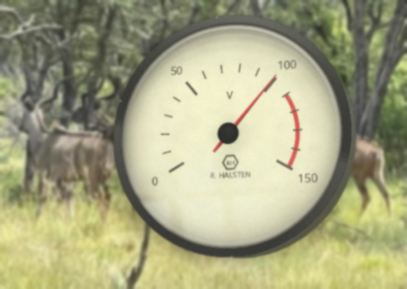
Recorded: **100** V
